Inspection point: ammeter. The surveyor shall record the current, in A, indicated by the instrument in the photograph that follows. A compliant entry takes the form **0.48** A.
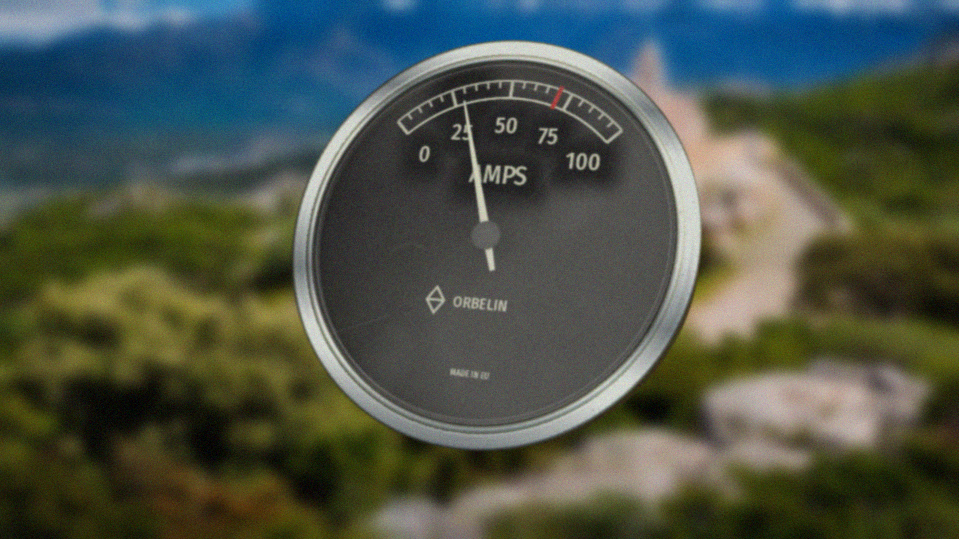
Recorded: **30** A
